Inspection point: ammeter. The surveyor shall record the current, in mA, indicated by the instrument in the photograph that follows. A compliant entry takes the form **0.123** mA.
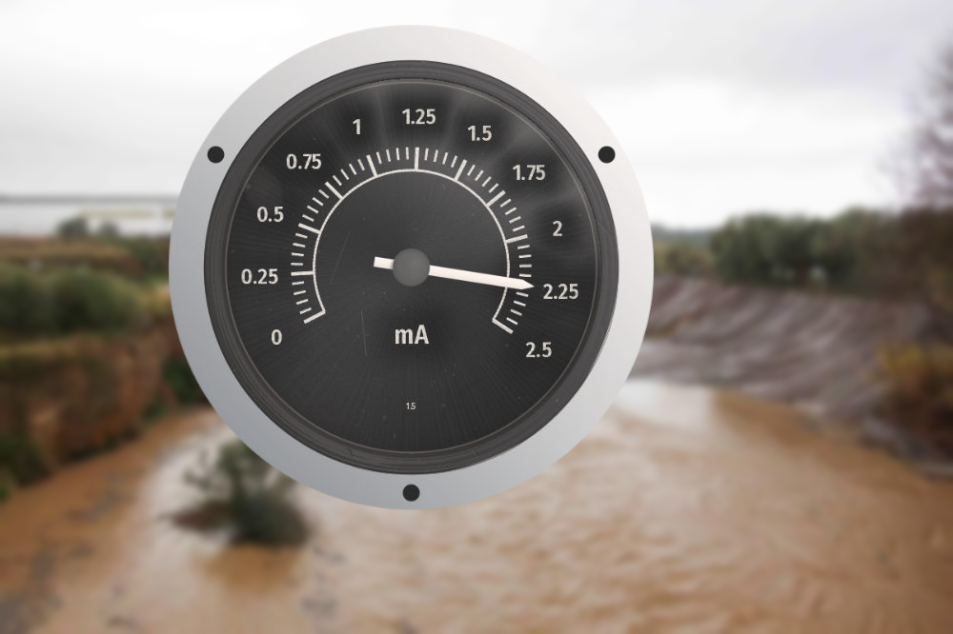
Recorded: **2.25** mA
